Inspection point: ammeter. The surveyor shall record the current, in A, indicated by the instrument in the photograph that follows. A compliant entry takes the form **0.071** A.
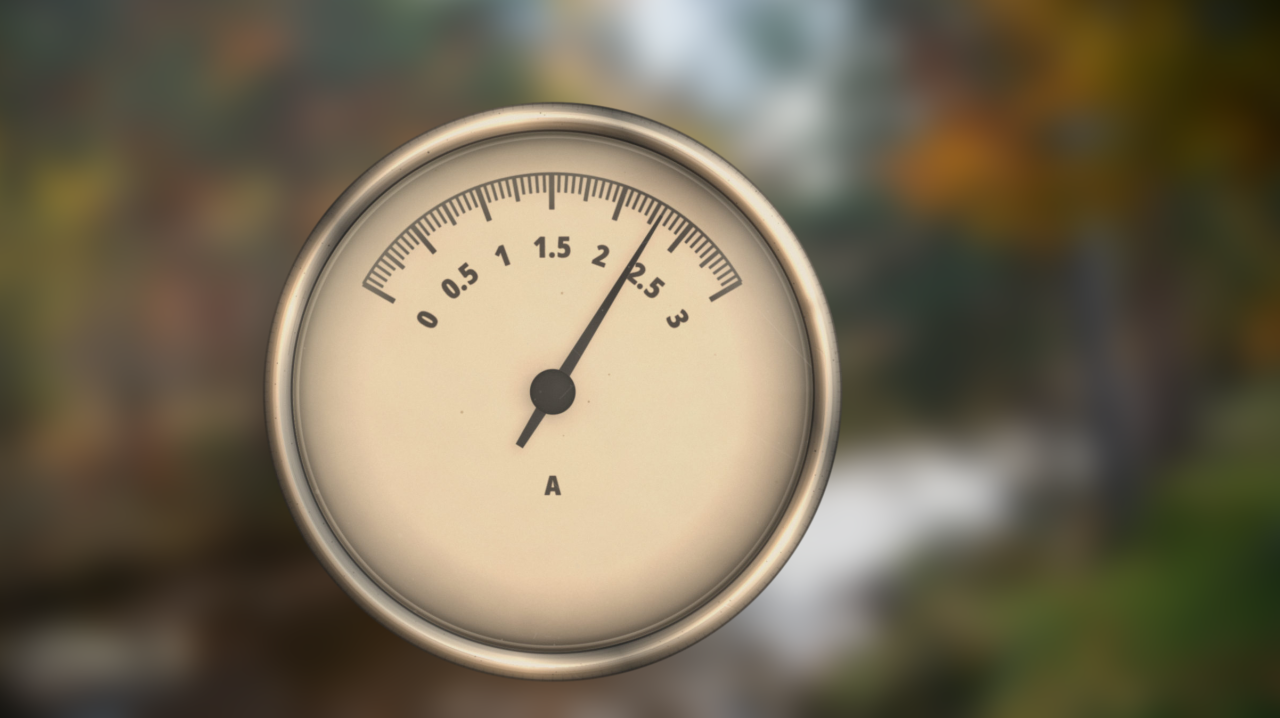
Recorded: **2.3** A
